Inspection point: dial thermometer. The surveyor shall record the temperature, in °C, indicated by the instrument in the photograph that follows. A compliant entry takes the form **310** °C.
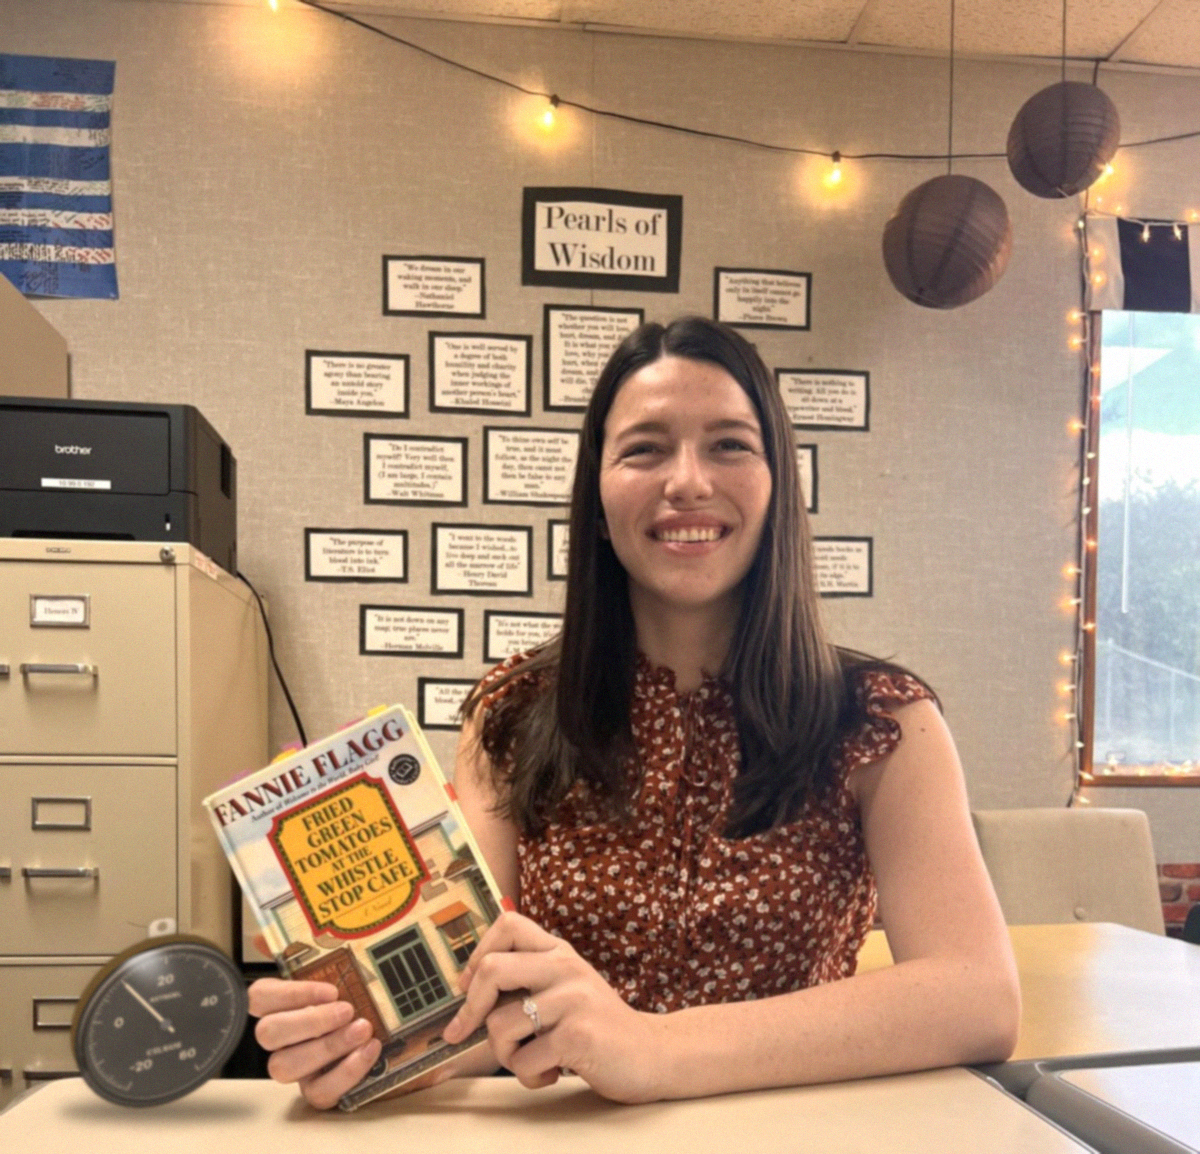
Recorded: **10** °C
